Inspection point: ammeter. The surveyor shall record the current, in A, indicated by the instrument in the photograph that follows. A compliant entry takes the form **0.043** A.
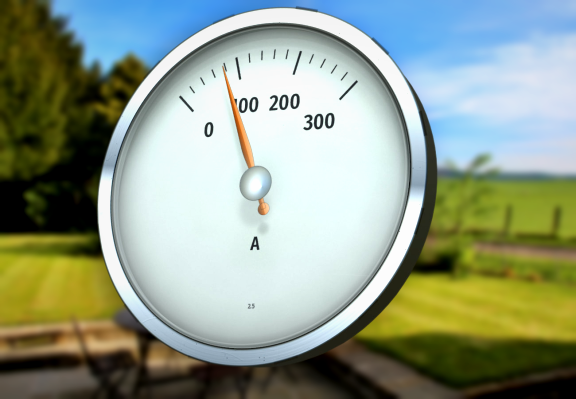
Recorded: **80** A
